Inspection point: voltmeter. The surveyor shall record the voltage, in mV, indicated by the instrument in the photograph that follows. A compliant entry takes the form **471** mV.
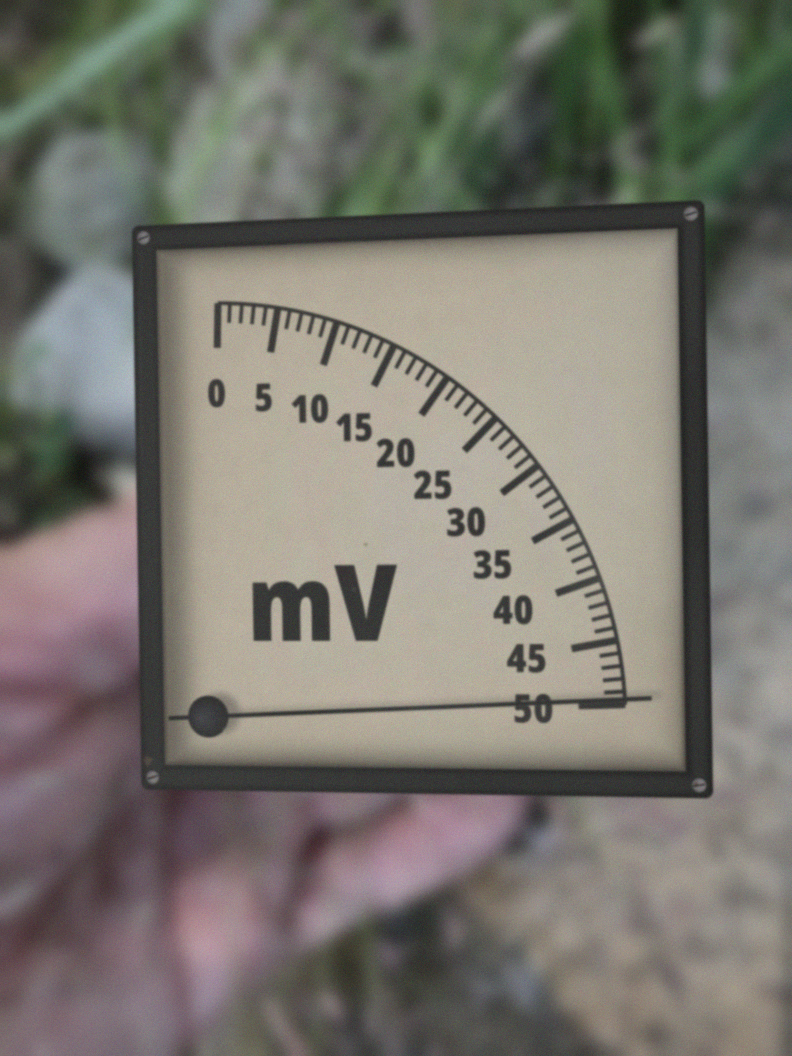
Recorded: **49.5** mV
